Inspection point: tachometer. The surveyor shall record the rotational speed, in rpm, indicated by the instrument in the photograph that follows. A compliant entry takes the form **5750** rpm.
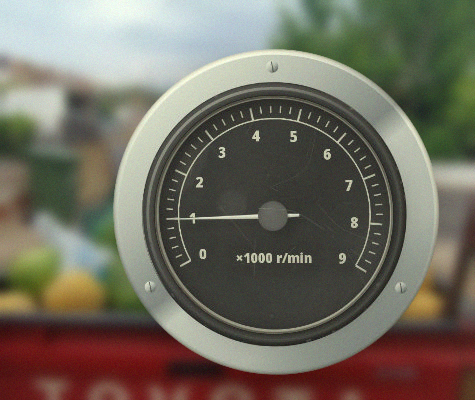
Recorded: **1000** rpm
